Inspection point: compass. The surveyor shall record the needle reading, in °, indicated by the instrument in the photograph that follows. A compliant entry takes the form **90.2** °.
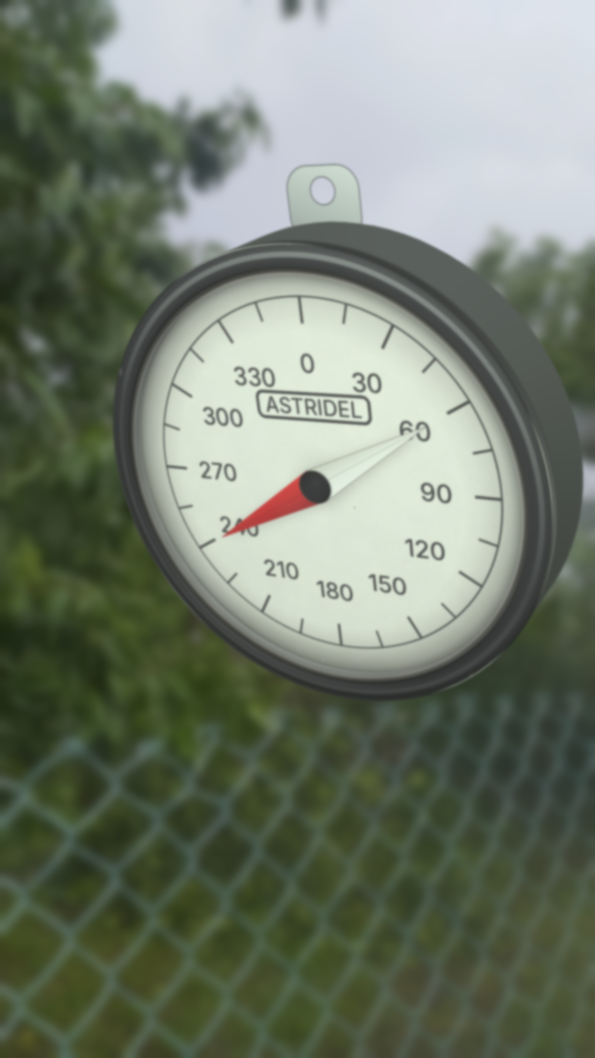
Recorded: **240** °
